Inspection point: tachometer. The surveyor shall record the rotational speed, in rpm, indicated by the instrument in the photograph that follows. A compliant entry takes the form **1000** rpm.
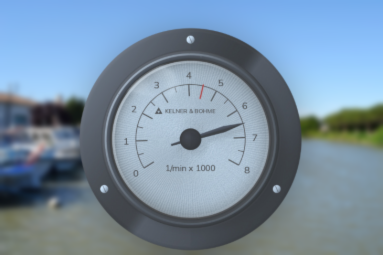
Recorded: **6500** rpm
